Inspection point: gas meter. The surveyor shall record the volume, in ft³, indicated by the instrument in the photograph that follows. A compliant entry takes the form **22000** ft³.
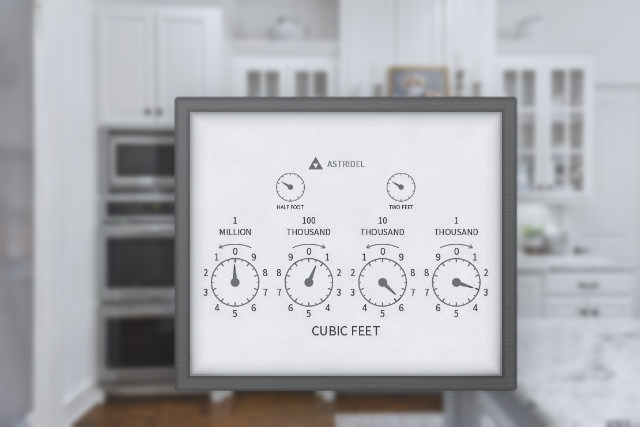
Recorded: **6300** ft³
